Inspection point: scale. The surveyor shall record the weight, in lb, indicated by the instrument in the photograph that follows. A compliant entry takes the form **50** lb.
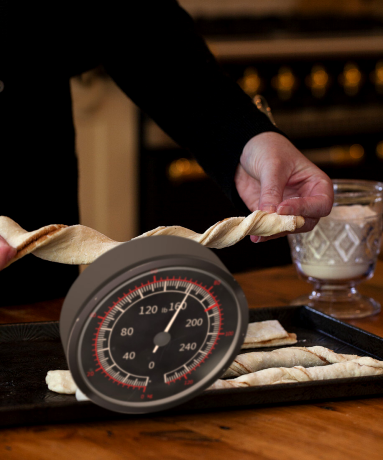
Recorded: **160** lb
